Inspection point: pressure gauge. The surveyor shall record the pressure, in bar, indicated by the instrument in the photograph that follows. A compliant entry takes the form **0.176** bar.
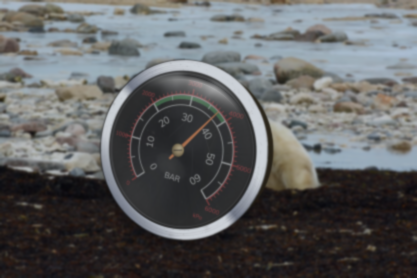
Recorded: **37.5** bar
